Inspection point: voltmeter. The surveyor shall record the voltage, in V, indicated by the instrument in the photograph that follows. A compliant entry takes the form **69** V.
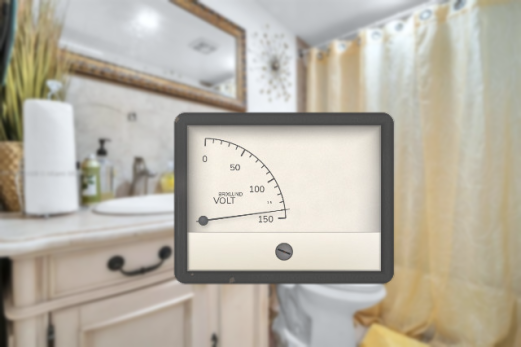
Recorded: **140** V
